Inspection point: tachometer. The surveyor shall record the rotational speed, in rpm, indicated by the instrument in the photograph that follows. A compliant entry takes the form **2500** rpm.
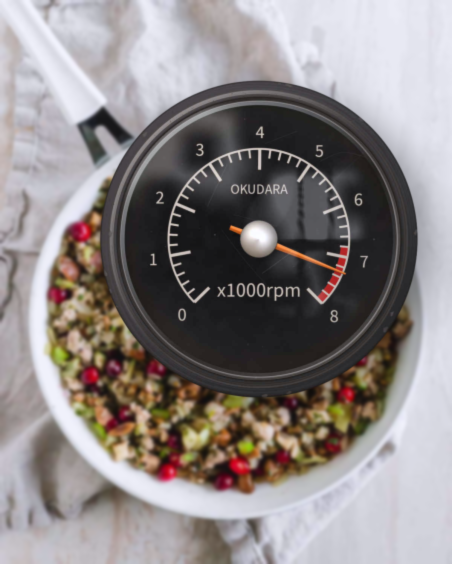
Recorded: **7300** rpm
